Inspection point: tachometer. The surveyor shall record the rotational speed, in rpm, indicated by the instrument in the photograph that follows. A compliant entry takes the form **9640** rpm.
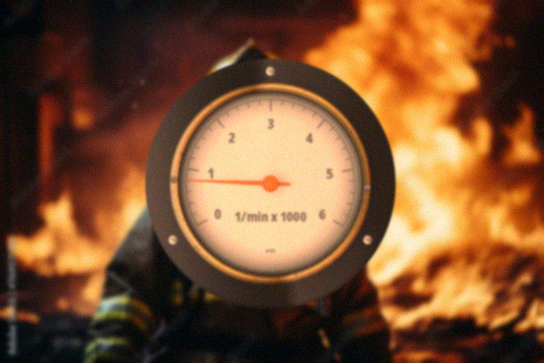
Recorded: **800** rpm
